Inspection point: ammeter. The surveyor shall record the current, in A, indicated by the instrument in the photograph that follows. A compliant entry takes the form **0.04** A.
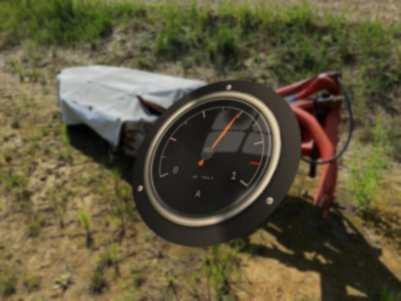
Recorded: **0.6** A
